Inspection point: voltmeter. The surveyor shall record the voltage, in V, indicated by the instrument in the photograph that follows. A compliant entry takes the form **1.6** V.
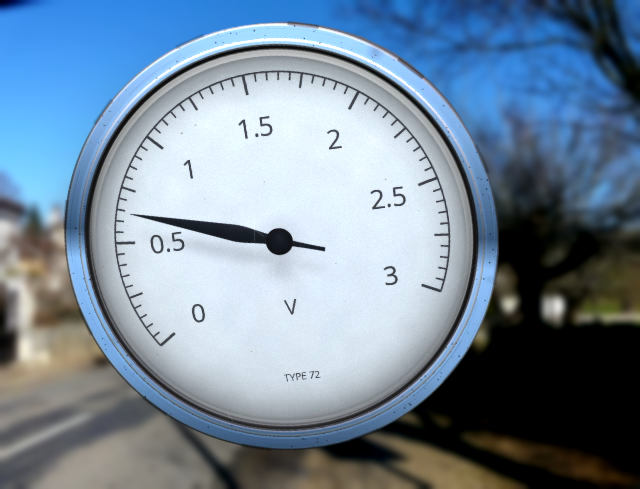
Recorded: **0.65** V
